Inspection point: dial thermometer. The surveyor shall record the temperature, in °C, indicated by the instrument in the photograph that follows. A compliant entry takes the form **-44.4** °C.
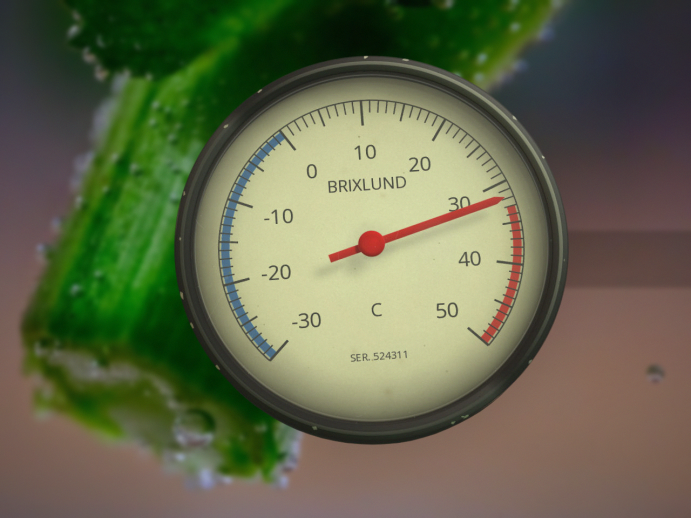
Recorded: **32** °C
